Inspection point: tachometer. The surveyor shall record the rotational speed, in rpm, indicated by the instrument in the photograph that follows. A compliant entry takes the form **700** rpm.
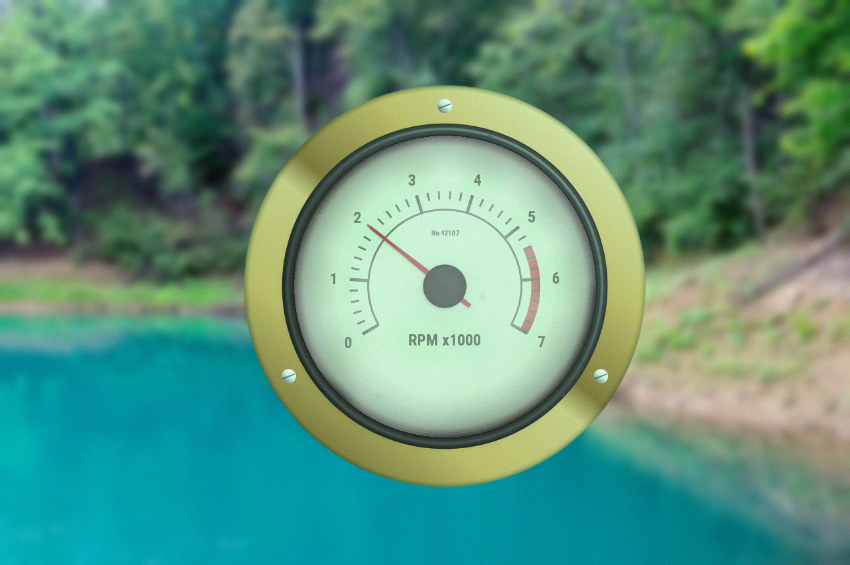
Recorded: **2000** rpm
